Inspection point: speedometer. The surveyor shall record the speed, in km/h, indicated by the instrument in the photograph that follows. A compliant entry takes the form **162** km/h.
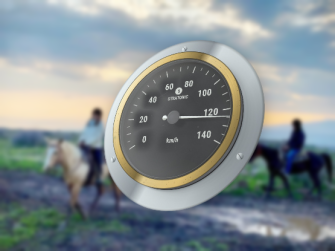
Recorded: **125** km/h
